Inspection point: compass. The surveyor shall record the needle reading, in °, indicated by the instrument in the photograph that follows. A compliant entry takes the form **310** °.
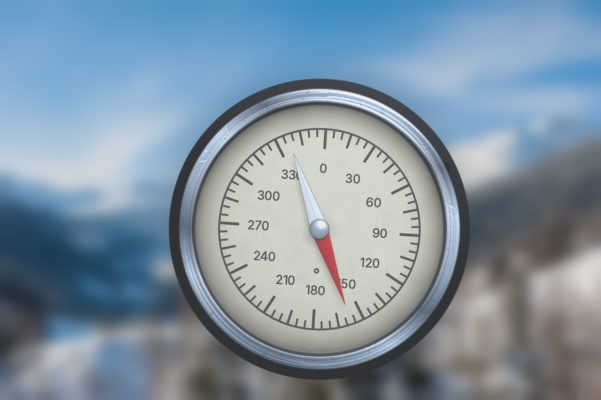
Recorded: **157.5** °
